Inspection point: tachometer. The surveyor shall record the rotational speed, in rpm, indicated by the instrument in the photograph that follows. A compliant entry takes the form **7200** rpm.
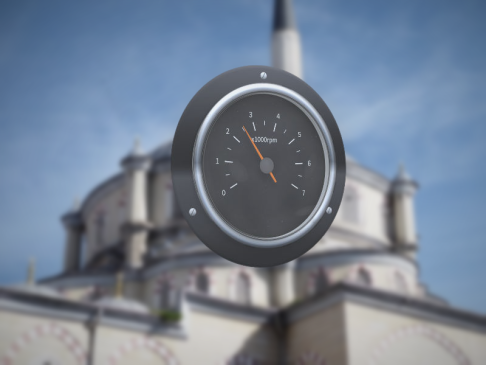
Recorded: **2500** rpm
